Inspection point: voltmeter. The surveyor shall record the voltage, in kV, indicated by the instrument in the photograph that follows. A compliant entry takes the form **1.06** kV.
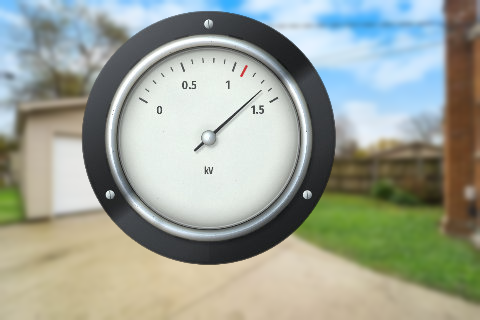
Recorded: **1.35** kV
